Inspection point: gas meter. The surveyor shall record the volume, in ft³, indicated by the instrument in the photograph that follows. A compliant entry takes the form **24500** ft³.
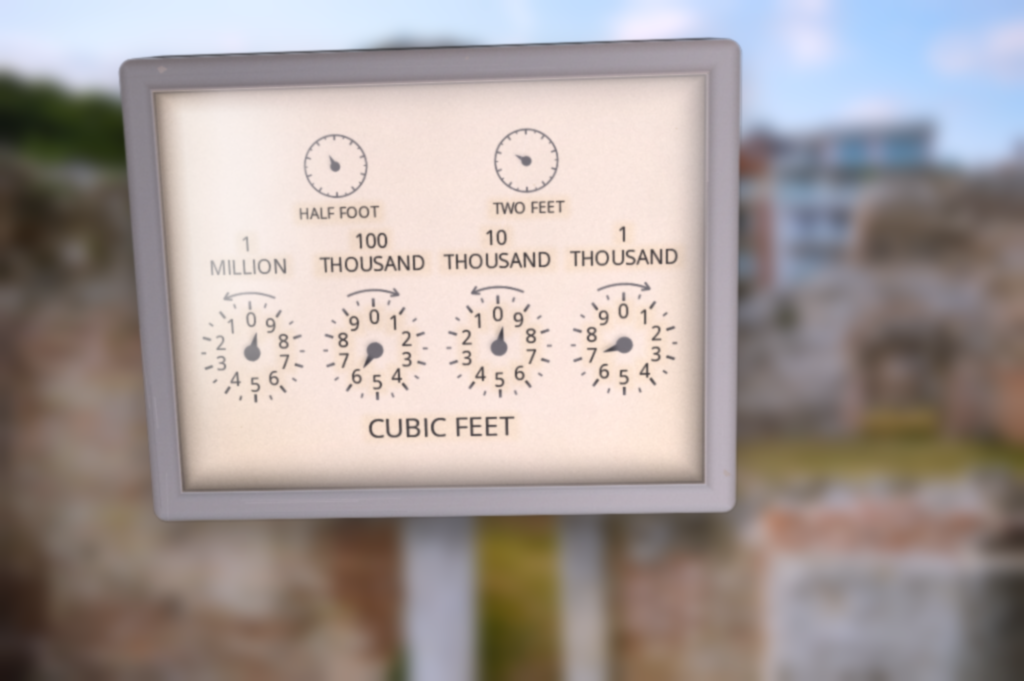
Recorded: **959700** ft³
